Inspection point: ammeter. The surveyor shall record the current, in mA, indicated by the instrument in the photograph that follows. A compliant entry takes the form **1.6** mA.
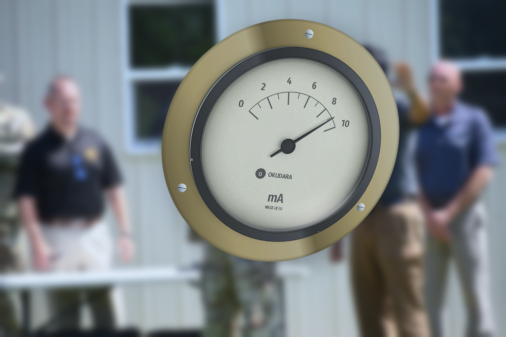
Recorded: **9** mA
